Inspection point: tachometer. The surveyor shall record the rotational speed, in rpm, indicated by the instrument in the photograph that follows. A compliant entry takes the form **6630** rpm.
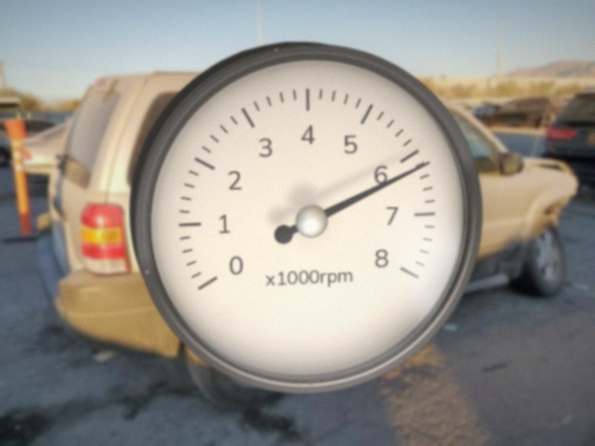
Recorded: **6200** rpm
